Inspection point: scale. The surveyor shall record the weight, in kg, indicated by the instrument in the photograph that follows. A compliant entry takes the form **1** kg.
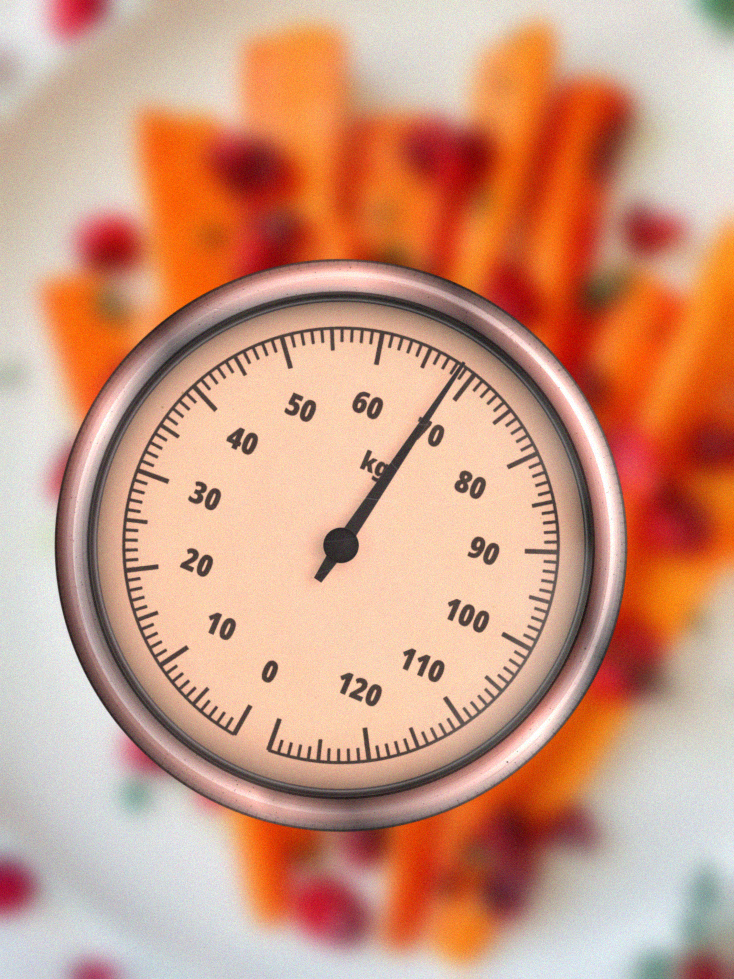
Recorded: **68.5** kg
